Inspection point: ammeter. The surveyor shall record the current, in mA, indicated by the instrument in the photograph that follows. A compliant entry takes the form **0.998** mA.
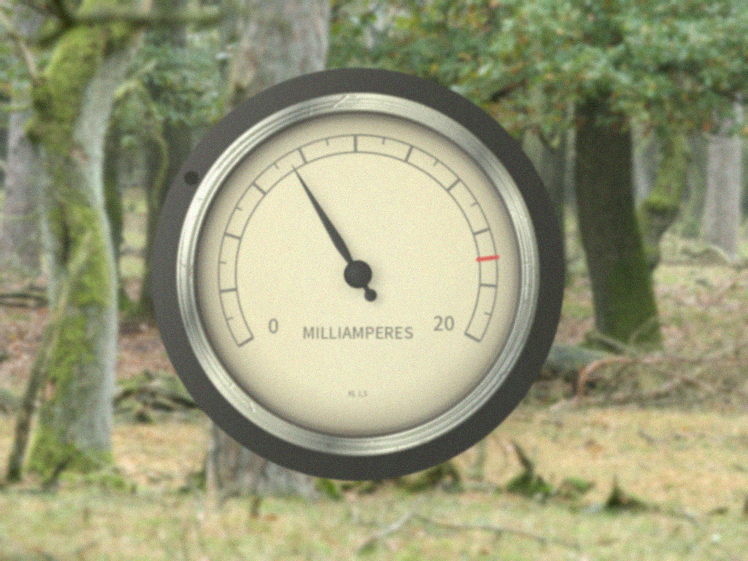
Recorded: **7.5** mA
